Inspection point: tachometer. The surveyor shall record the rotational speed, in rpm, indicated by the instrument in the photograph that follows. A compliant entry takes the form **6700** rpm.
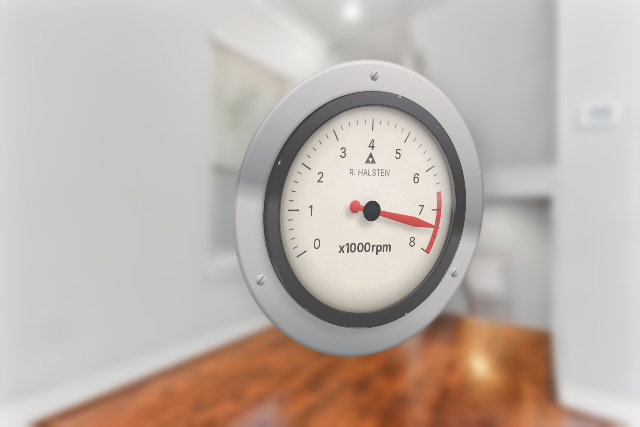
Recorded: **7400** rpm
